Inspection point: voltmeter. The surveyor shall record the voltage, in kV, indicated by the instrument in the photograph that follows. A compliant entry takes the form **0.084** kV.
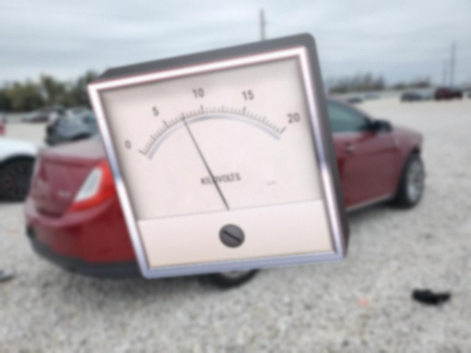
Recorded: **7.5** kV
